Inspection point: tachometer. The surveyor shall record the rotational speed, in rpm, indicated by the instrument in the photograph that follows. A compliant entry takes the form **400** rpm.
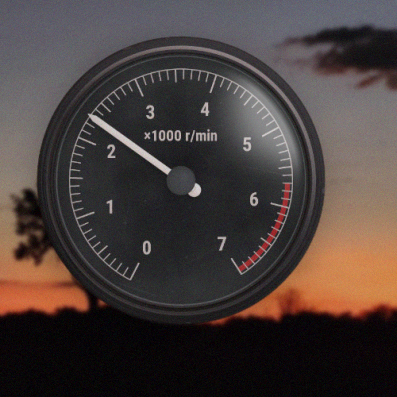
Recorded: **2300** rpm
